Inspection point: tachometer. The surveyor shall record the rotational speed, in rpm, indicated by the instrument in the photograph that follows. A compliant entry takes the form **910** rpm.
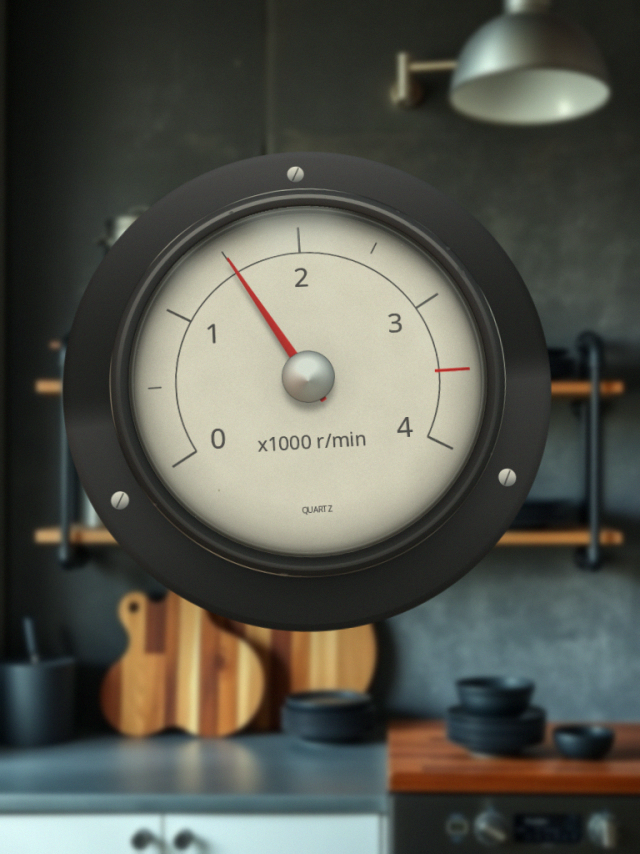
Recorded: **1500** rpm
